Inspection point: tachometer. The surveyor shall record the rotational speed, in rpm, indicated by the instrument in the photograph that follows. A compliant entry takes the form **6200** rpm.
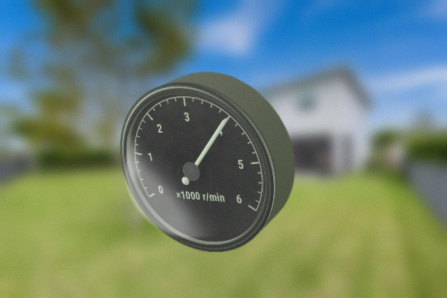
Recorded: **4000** rpm
